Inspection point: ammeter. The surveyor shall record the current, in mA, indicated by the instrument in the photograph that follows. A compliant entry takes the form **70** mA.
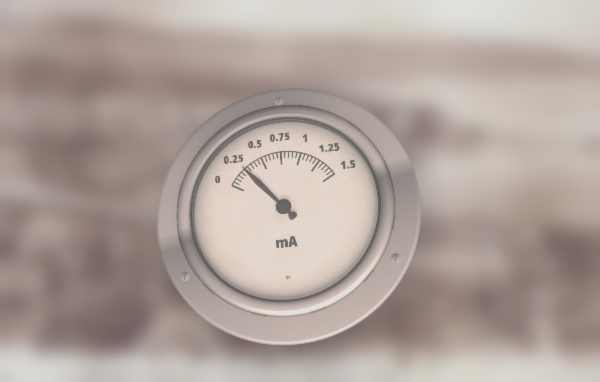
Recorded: **0.25** mA
